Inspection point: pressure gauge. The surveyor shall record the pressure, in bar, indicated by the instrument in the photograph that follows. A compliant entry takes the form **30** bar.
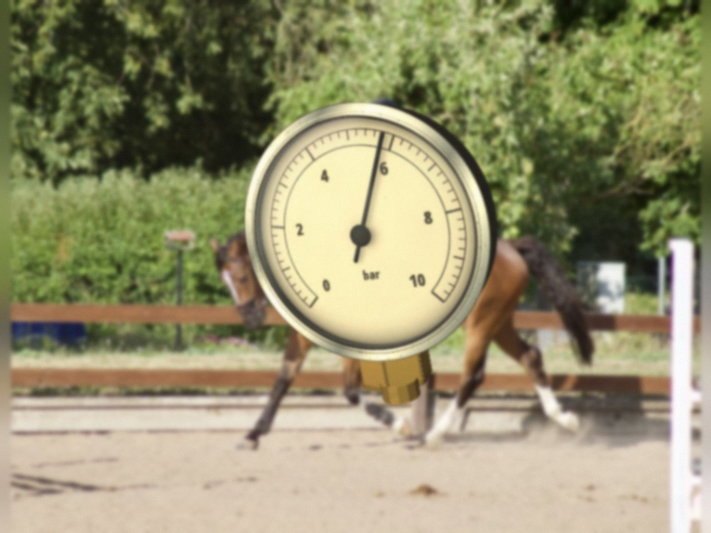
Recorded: **5.8** bar
